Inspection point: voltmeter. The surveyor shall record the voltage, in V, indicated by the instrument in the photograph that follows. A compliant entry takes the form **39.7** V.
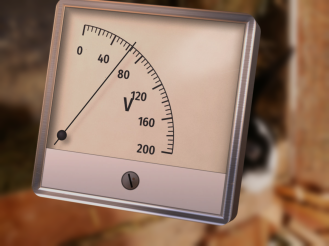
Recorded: **65** V
